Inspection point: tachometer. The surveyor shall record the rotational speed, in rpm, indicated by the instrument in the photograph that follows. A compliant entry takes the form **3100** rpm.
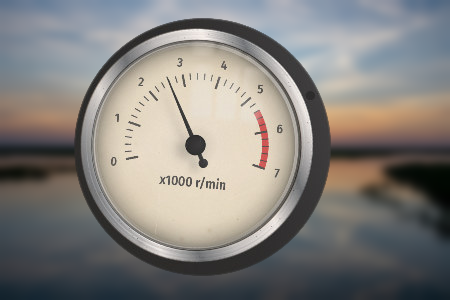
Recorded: **2600** rpm
